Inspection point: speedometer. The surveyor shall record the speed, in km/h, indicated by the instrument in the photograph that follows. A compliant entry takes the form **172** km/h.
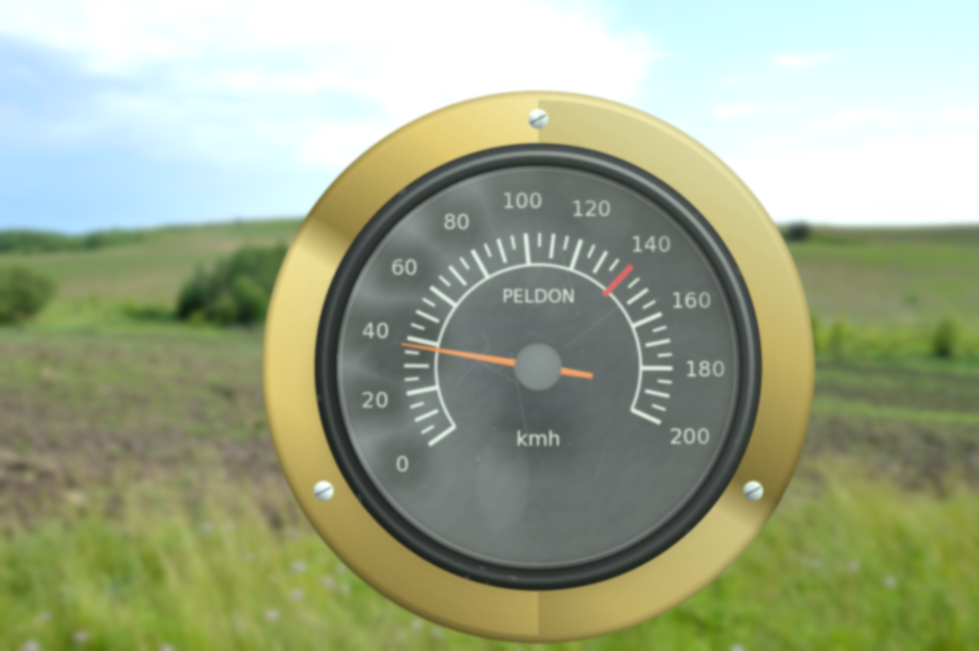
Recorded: **37.5** km/h
